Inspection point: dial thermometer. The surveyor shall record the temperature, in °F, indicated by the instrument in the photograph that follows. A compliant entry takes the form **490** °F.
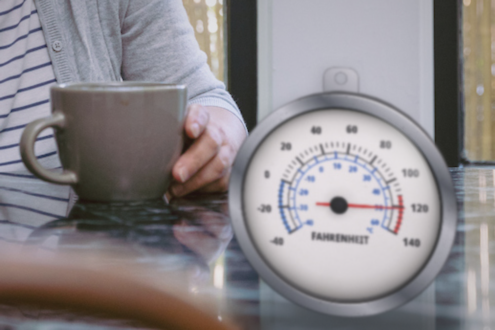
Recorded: **120** °F
